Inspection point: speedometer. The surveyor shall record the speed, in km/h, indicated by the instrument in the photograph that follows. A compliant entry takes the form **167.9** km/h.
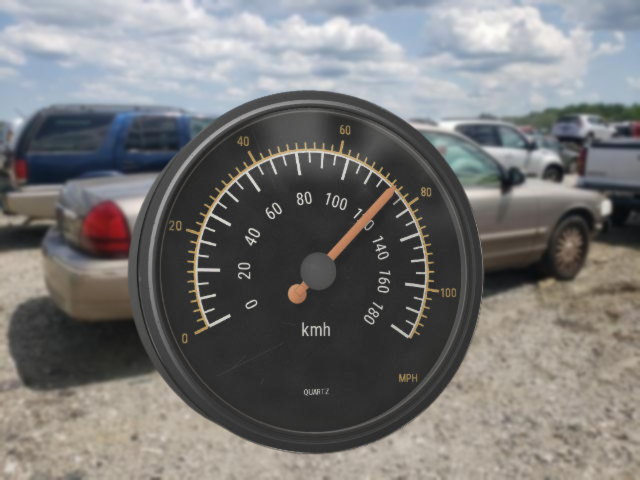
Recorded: **120** km/h
